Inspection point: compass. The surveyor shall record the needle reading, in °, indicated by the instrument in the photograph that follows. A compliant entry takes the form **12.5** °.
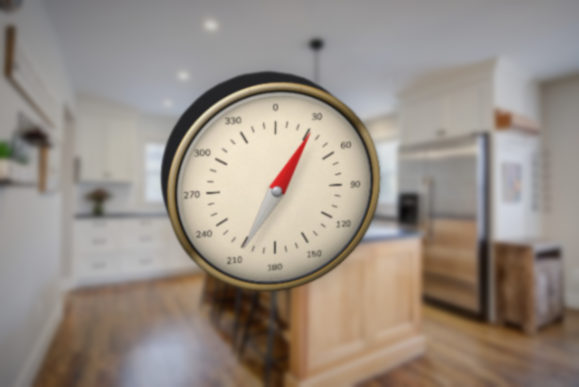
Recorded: **30** °
